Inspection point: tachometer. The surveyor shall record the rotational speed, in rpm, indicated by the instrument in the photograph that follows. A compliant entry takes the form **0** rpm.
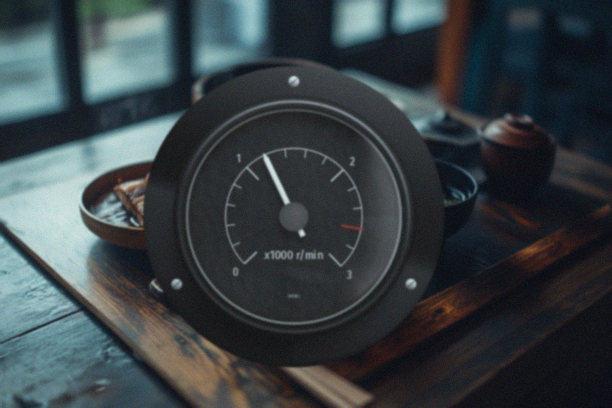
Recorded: **1200** rpm
